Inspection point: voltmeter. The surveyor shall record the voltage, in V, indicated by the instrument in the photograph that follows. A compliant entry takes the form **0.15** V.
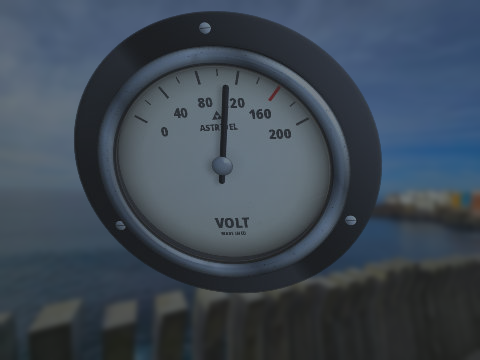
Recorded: **110** V
